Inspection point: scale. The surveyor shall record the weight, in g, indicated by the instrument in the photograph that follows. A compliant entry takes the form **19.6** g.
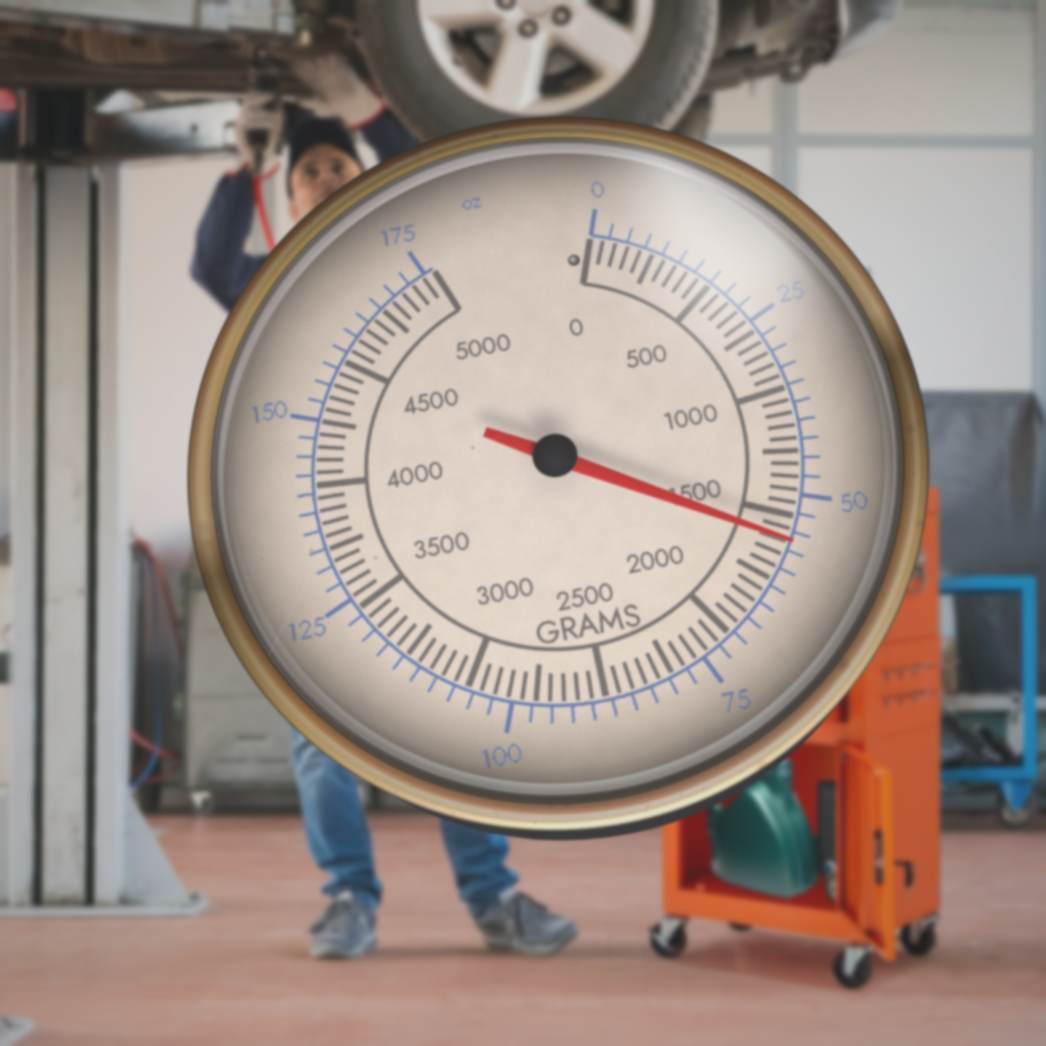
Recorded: **1600** g
